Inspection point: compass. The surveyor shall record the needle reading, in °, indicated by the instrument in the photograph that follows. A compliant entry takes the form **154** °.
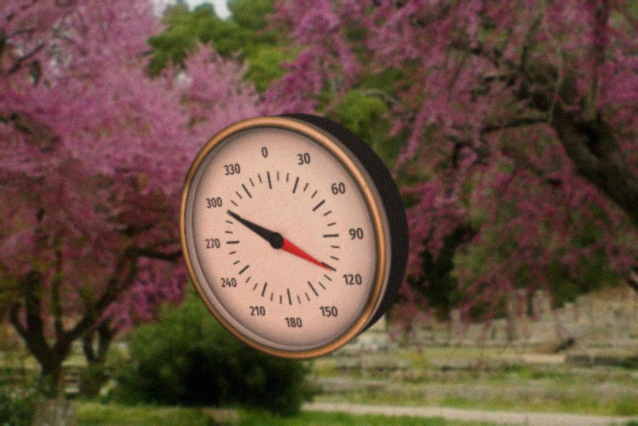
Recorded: **120** °
